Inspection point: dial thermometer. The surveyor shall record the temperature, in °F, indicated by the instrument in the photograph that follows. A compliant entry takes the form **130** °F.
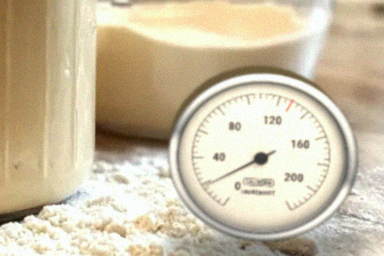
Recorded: **20** °F
